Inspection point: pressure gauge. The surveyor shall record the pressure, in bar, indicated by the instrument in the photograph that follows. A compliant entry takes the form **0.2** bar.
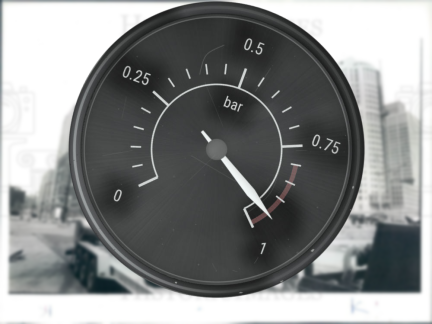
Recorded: **0.95** bar
